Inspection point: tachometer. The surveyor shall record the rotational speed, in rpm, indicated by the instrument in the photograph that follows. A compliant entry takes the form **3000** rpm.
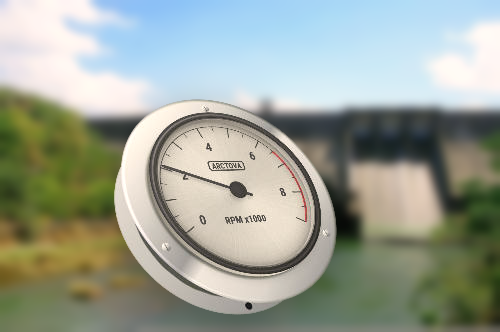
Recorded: **2000** rpm
